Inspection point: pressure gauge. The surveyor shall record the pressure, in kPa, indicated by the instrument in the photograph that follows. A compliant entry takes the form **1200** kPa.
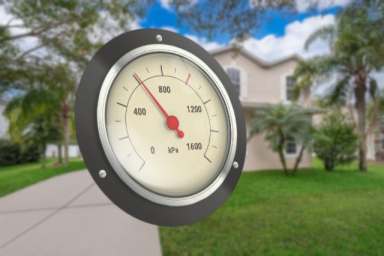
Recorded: **600** kPa
